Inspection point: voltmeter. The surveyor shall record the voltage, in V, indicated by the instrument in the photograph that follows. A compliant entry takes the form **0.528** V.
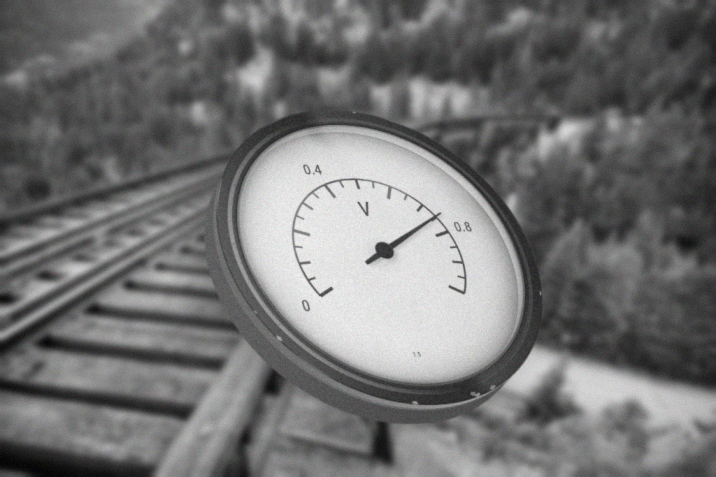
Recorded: **0.75** V
